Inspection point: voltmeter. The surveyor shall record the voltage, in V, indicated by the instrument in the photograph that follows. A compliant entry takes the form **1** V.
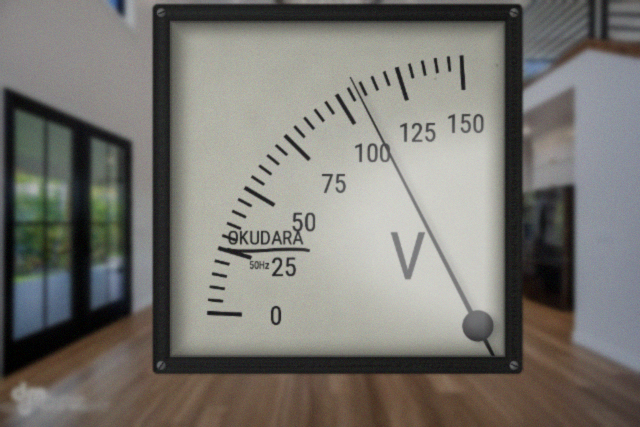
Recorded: **107.5** V
